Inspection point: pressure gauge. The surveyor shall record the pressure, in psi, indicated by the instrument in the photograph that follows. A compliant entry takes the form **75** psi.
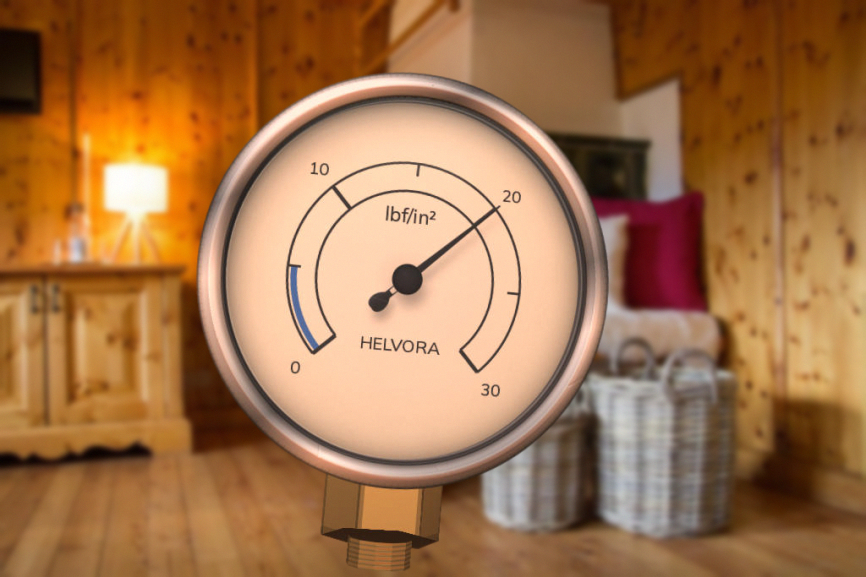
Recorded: **20** psi
